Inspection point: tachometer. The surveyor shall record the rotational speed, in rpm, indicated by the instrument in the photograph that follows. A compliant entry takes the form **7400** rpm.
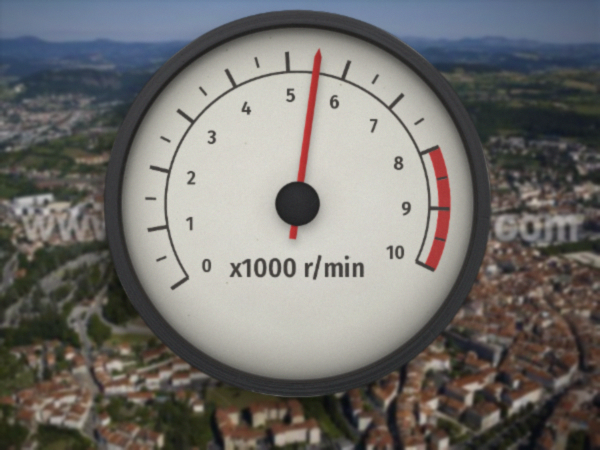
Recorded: **5500** rpm
